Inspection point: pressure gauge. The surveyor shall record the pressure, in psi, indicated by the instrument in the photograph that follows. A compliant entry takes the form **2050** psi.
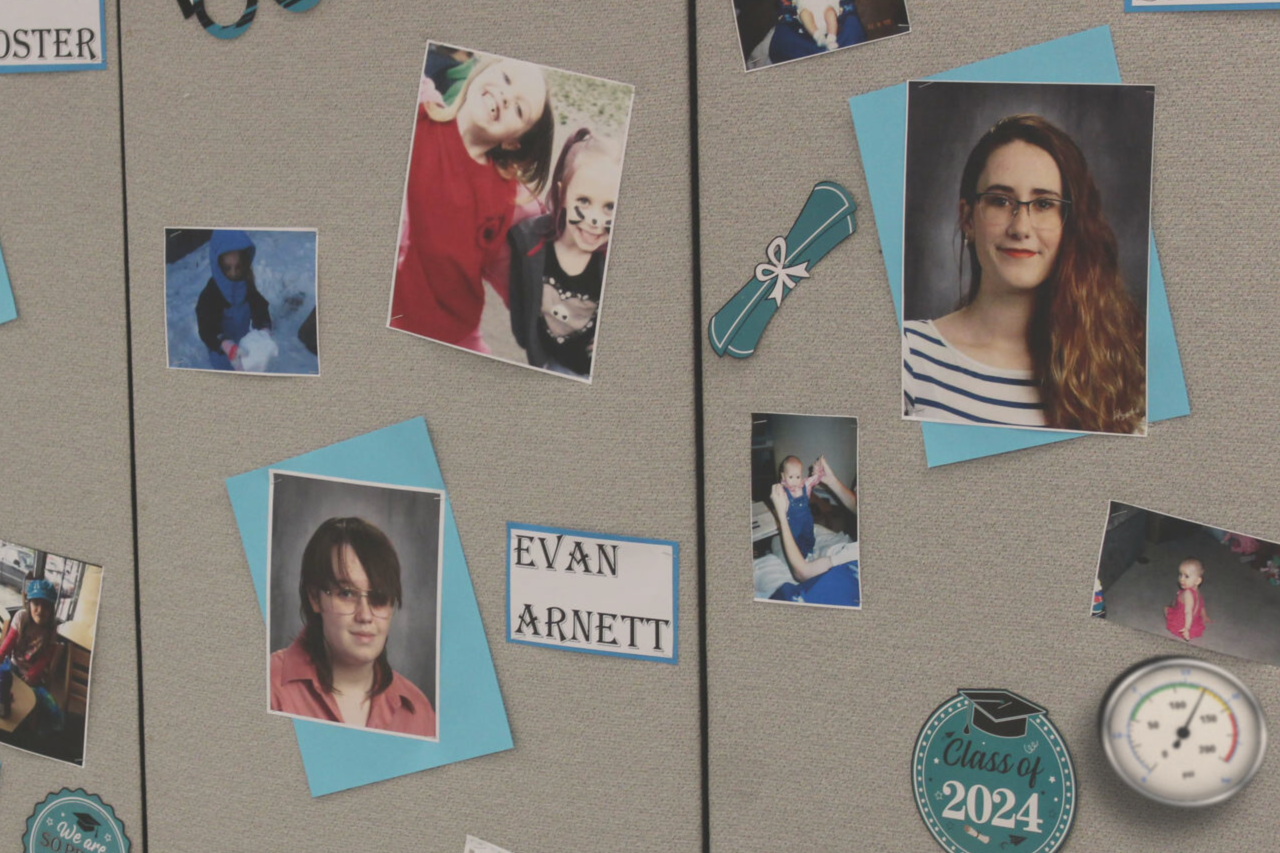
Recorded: **125** psi
